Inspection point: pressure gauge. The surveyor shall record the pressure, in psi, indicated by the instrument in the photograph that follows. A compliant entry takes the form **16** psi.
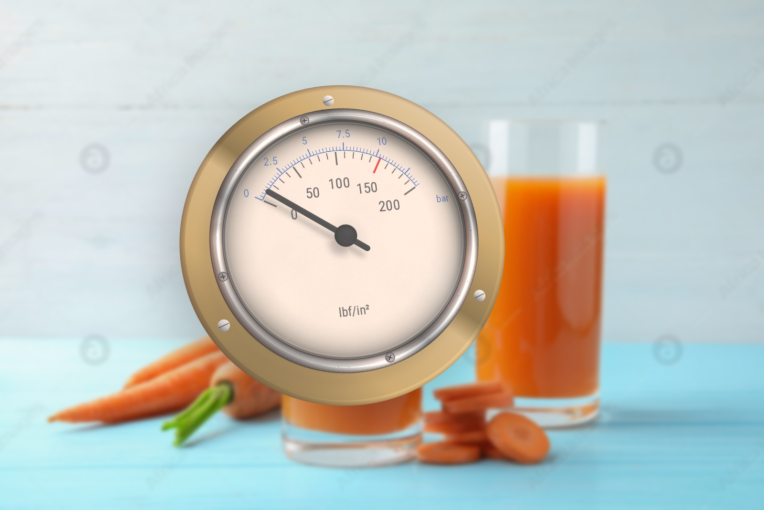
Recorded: **10** psi
